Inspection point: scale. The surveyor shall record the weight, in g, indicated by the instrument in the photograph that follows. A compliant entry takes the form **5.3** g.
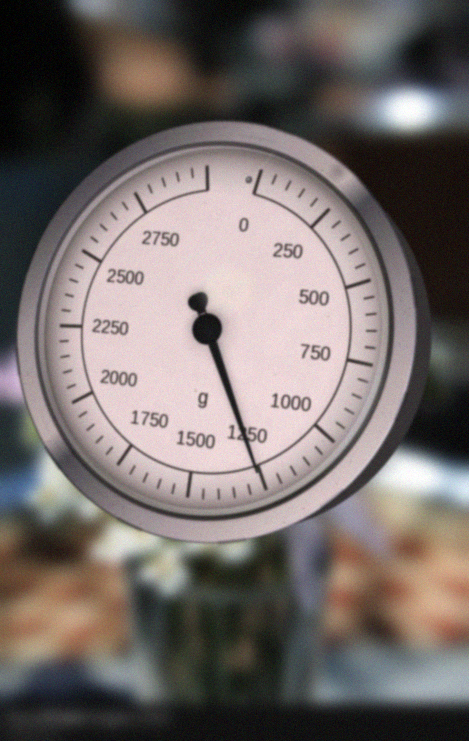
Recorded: **1250** g
